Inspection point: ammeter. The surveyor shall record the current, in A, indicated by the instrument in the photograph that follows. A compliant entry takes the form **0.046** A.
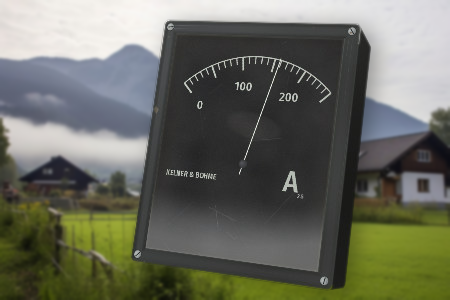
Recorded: **160** A
